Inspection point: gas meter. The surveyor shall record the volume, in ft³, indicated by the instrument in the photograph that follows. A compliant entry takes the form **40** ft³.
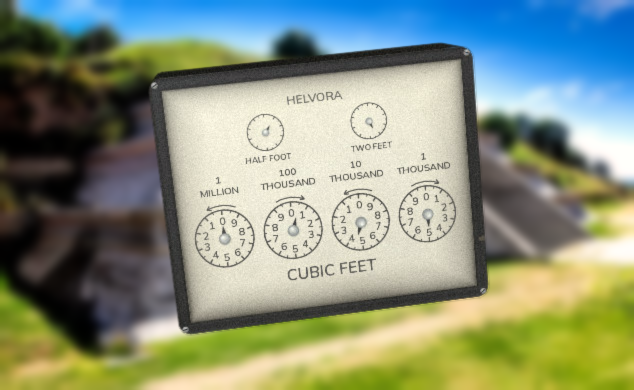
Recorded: **4500** ft³
